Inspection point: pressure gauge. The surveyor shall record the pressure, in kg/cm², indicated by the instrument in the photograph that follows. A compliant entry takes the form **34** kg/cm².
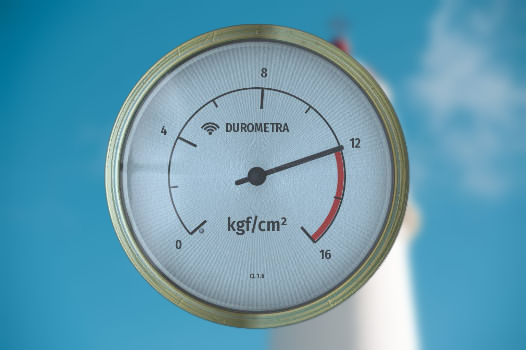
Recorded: **12** kg/cm²
